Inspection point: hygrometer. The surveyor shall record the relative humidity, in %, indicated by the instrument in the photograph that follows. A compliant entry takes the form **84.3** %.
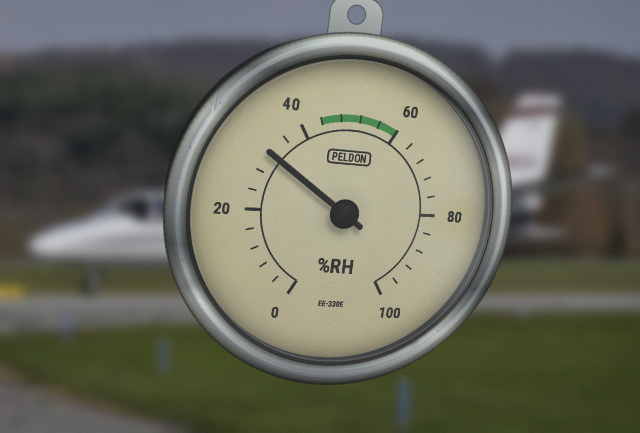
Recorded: **32** %
